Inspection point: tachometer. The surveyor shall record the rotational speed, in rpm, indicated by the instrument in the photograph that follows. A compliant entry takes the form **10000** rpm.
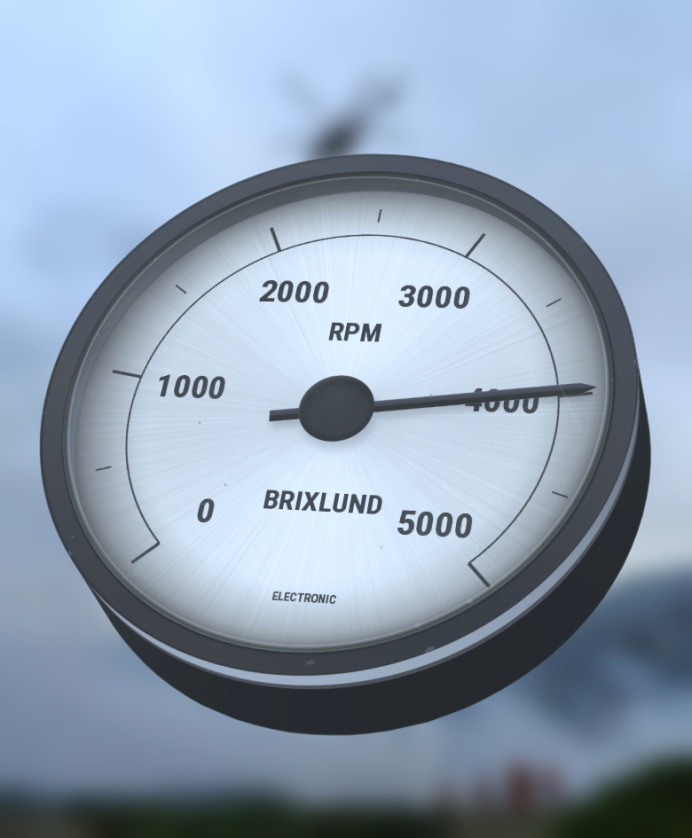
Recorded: **4000** rpm
